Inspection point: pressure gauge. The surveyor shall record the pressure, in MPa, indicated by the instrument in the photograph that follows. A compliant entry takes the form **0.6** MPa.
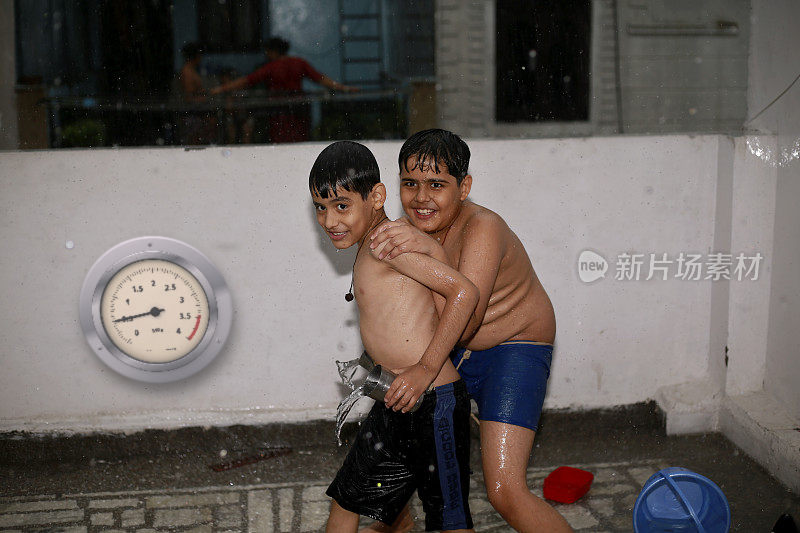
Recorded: **0.5** MPa
